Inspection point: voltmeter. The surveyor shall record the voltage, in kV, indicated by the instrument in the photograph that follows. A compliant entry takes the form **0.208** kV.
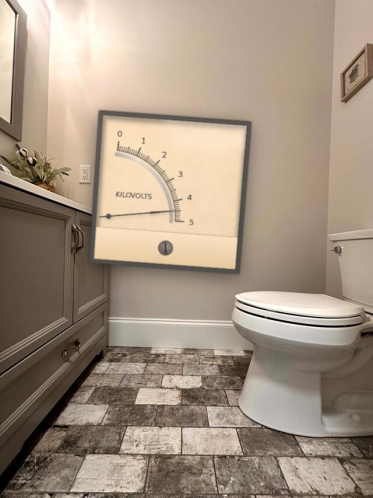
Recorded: **4.5** kV
